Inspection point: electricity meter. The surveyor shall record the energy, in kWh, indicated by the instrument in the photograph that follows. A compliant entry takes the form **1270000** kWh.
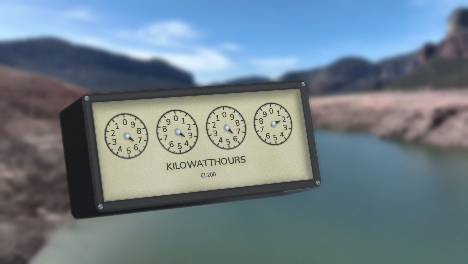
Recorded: **6362** kWh
